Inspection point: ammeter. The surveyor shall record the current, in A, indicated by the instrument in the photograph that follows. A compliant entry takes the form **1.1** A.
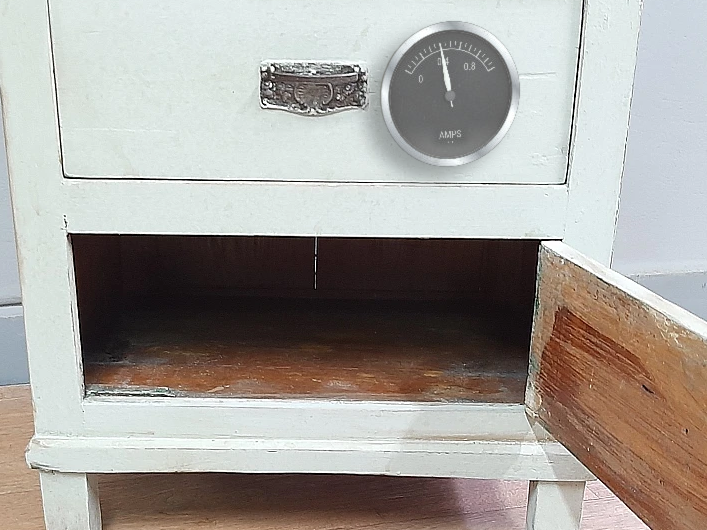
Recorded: **0.4** A
